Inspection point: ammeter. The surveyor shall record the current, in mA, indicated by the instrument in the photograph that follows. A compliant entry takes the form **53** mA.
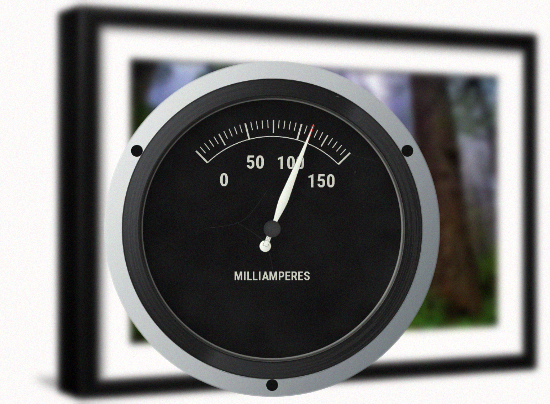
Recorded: **110** mA
